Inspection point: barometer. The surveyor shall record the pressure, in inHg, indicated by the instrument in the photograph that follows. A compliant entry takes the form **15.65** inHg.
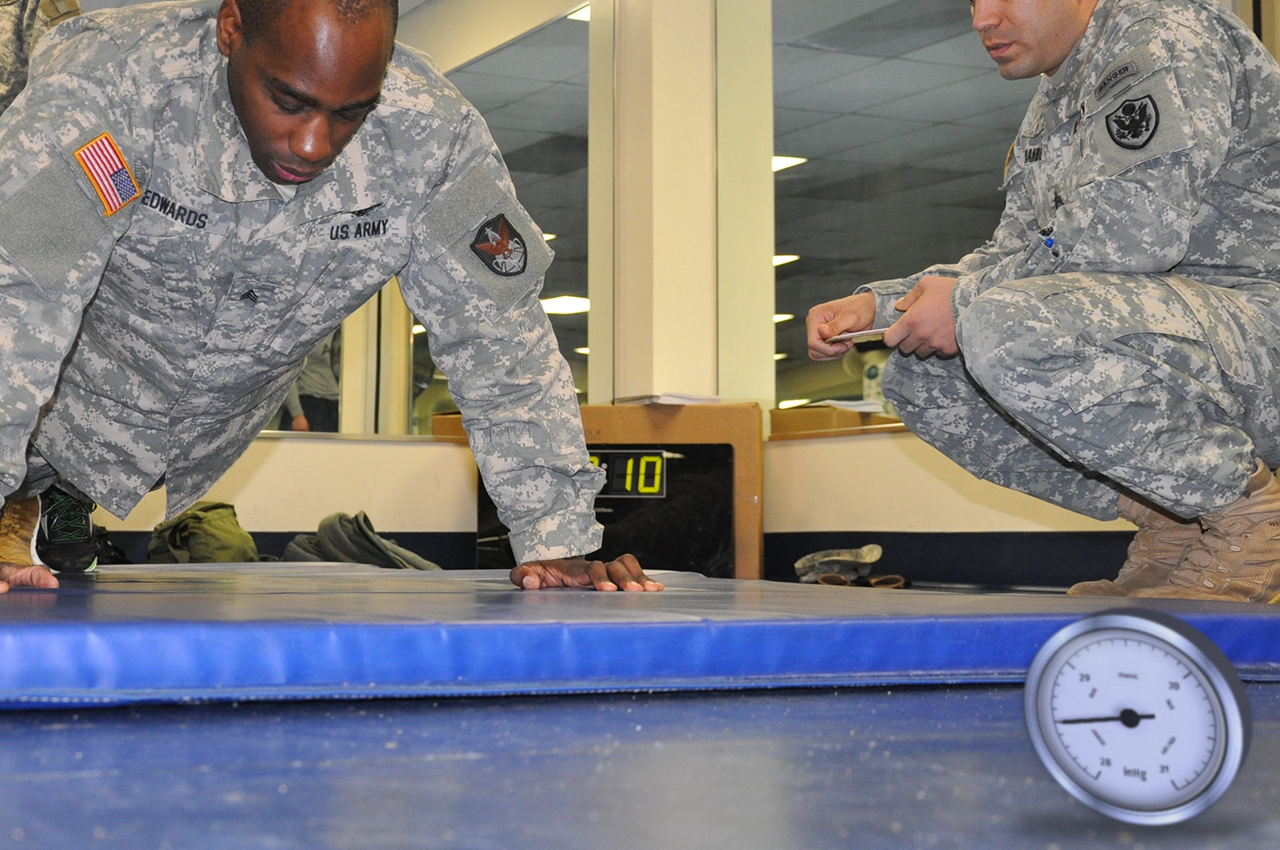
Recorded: **28.5** inHg
